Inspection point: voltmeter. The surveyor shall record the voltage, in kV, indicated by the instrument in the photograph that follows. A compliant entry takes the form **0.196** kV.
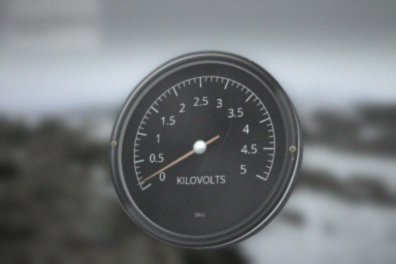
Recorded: **0.1** kV
